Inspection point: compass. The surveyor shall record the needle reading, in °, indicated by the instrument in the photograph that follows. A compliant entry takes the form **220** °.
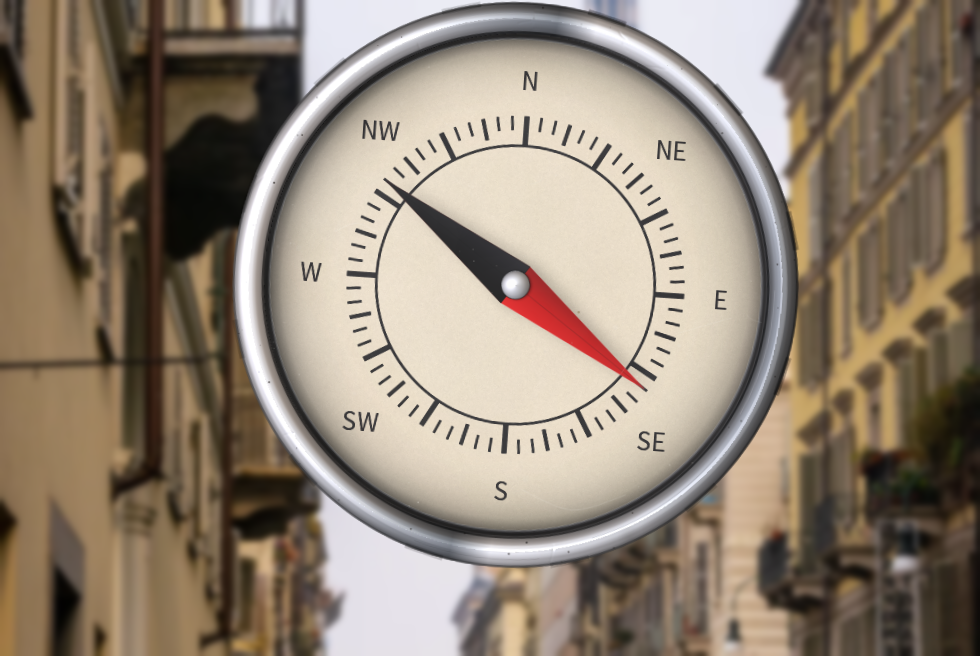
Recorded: **125** °
